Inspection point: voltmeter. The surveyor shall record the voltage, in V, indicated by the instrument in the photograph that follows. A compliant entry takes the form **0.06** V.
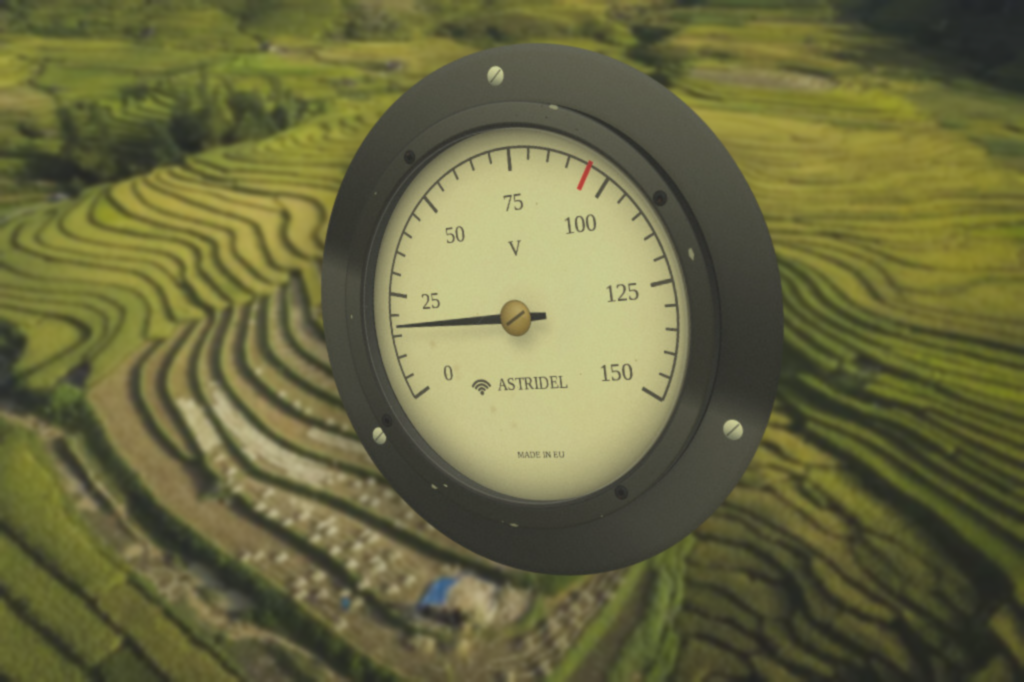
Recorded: **17.5** V
